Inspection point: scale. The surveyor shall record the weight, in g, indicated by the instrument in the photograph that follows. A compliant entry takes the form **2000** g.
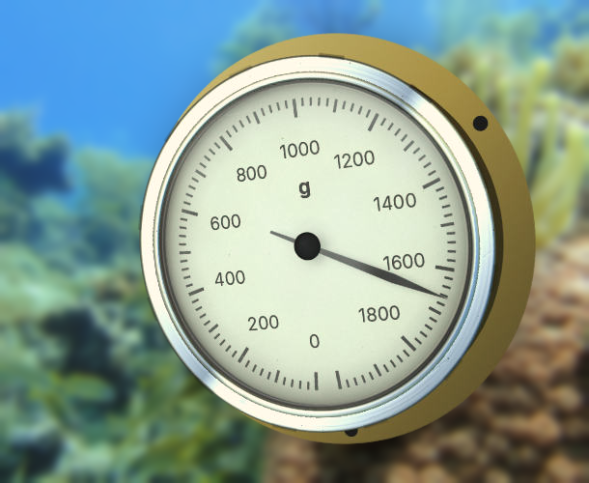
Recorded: **1660** g
